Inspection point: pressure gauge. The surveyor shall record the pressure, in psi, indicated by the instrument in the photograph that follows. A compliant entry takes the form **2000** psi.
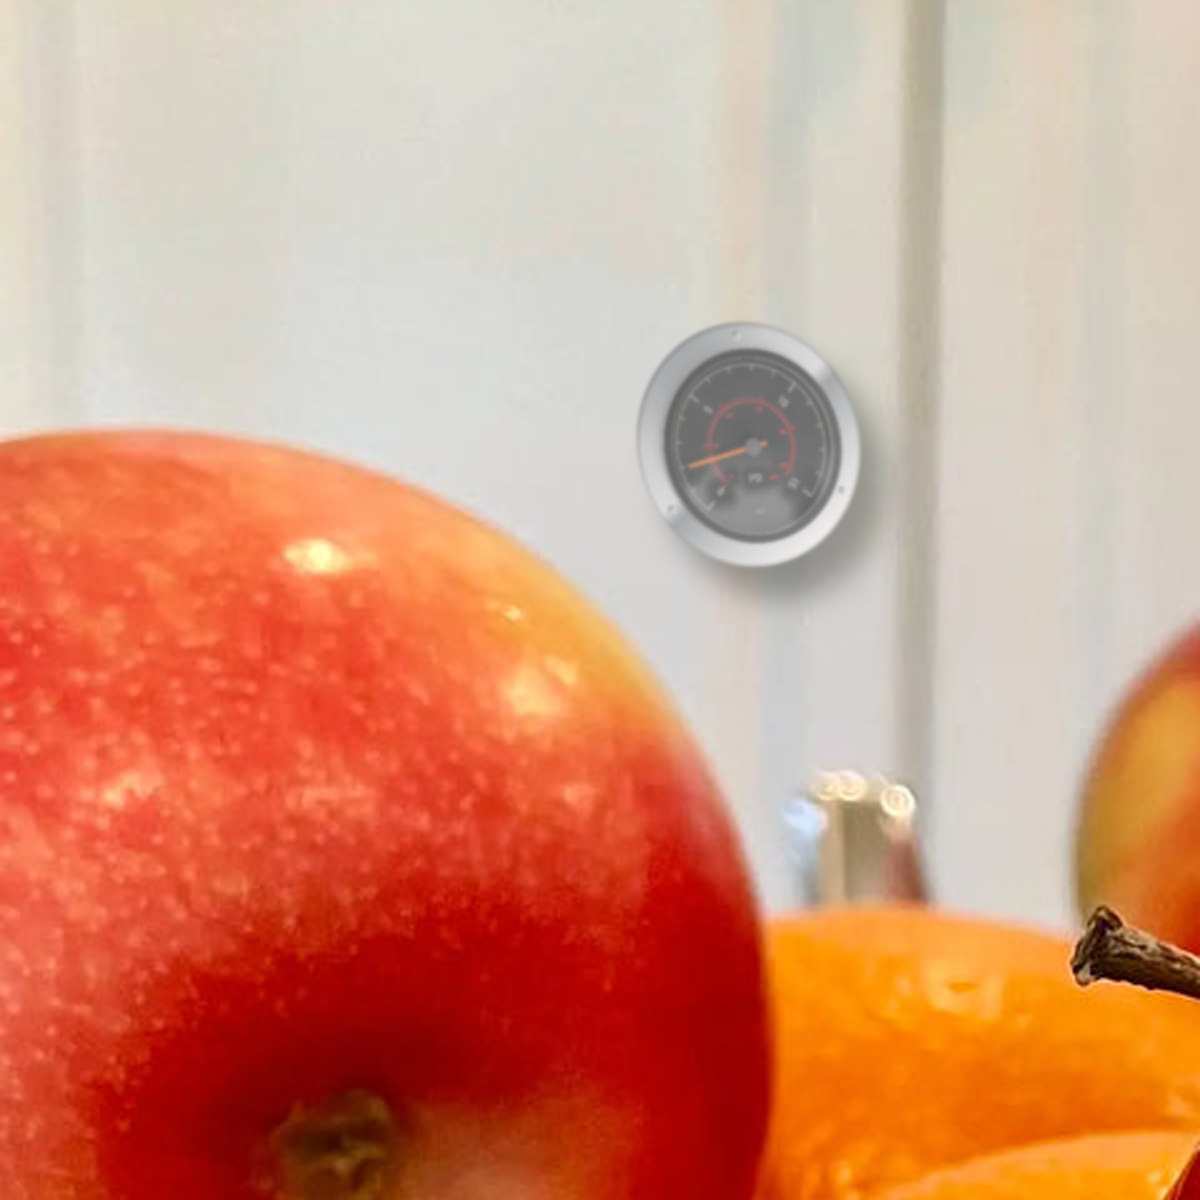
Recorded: **2** psi
